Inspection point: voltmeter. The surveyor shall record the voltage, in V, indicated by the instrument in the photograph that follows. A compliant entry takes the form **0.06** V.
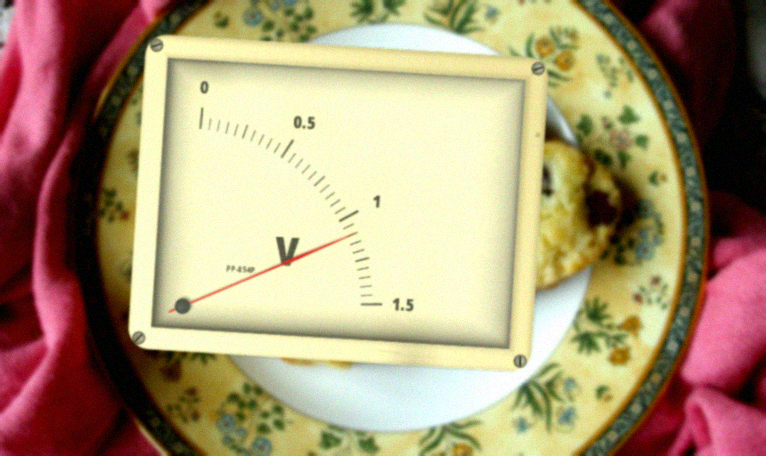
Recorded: **1.1** V
